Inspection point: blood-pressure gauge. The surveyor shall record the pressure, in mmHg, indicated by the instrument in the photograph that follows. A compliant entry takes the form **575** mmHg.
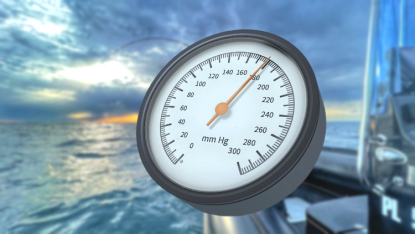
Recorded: **180** mmHg
